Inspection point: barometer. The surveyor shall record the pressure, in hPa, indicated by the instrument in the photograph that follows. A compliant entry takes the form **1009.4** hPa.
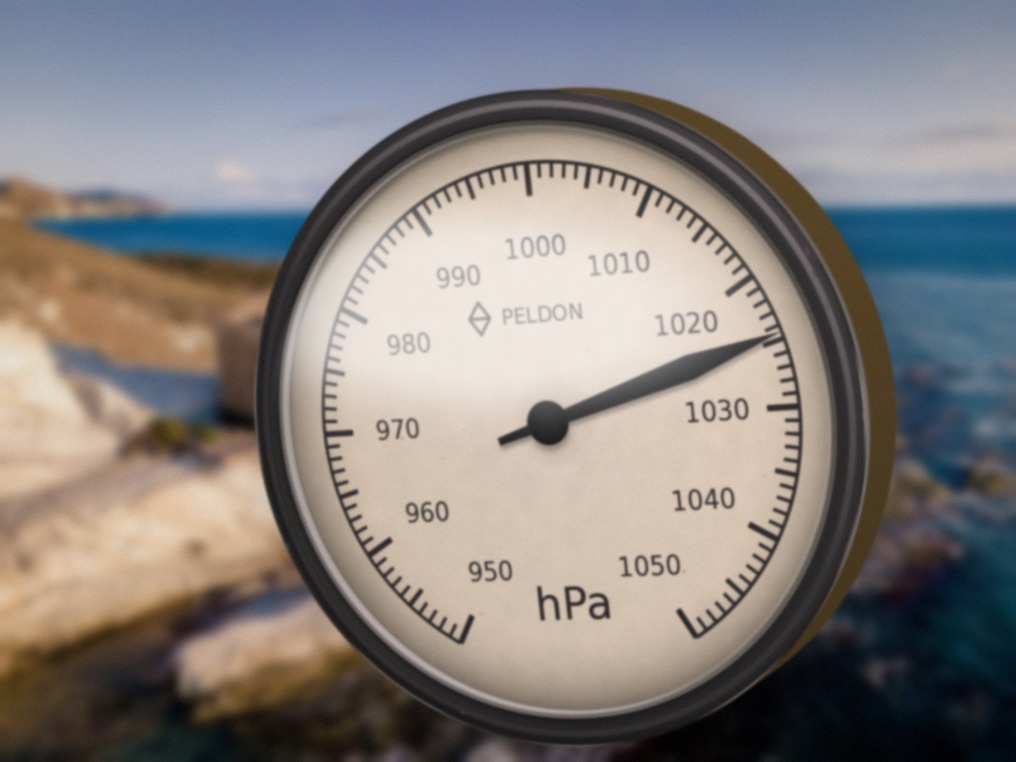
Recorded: **1024.5** hPa
